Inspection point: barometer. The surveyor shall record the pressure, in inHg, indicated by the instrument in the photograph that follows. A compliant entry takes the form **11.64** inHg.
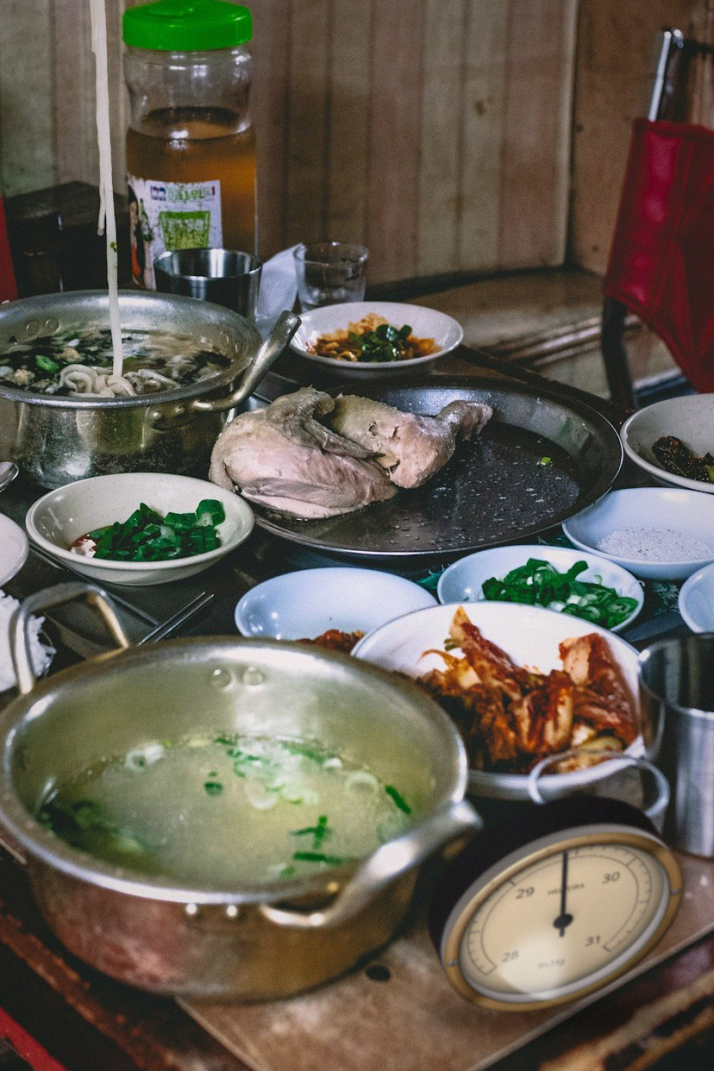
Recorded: **29.4** inHg
